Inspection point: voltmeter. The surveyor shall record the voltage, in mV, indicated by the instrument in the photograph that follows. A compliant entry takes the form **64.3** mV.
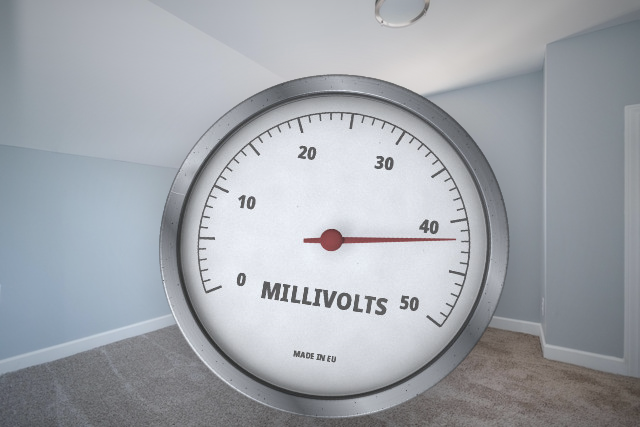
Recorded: **42** mV
